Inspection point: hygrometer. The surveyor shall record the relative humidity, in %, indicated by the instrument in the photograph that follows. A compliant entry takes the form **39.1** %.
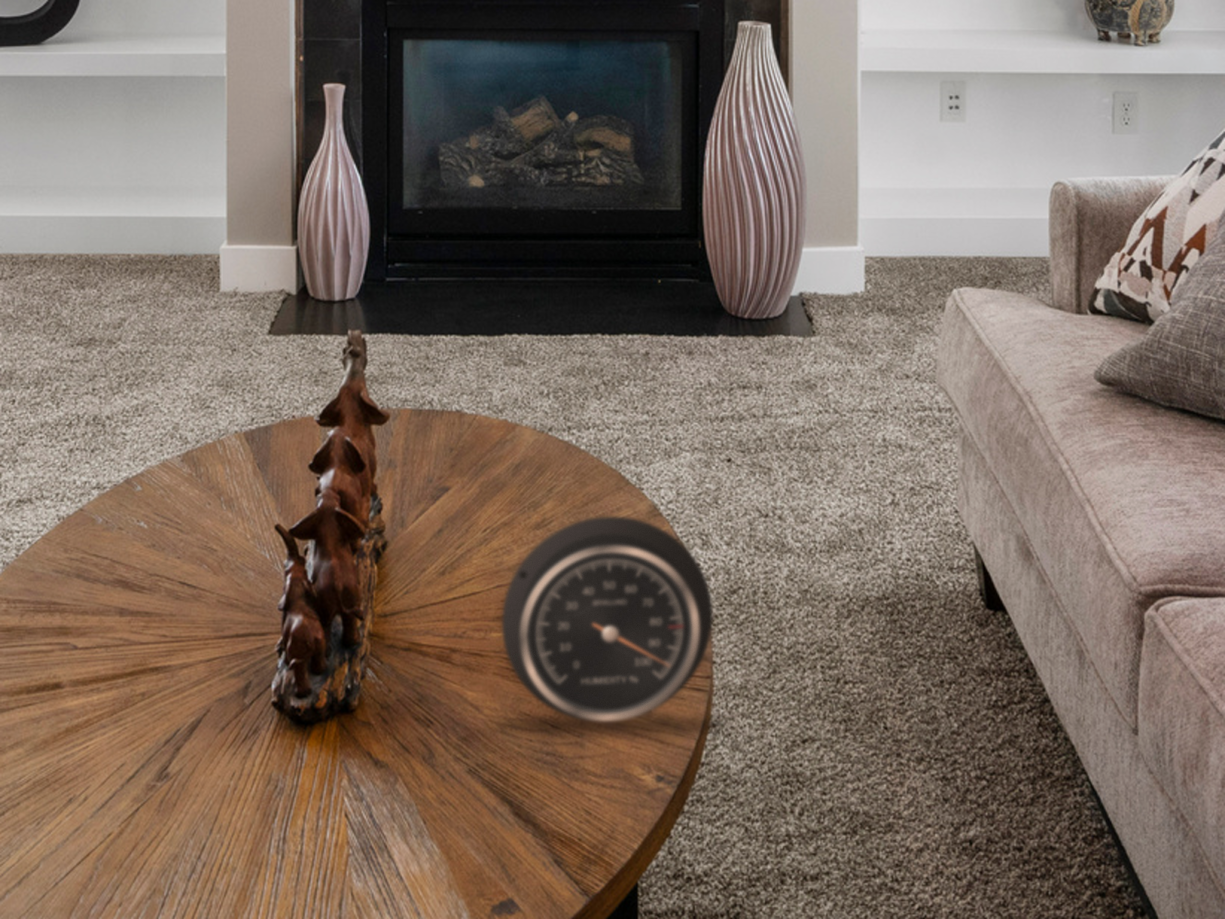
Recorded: **95** %
